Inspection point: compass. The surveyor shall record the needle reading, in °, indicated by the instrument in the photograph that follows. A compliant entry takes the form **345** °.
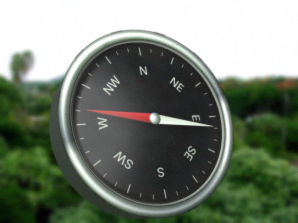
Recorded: **280** °
